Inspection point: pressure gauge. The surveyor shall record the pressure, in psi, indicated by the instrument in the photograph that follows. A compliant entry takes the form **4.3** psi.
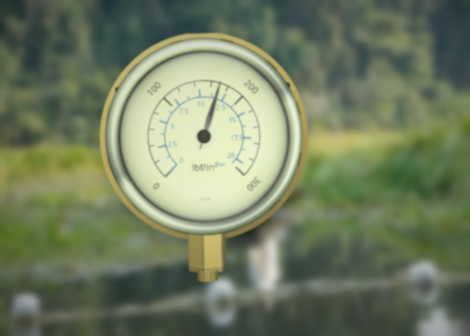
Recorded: **170** psi
